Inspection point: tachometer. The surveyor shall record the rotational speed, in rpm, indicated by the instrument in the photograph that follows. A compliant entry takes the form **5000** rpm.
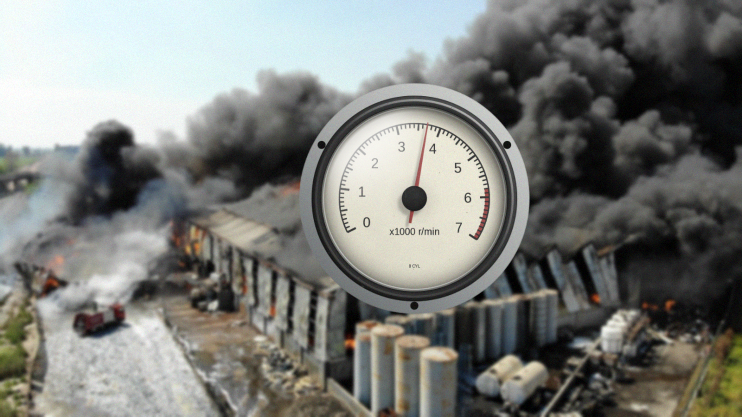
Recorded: **3700** rpm
